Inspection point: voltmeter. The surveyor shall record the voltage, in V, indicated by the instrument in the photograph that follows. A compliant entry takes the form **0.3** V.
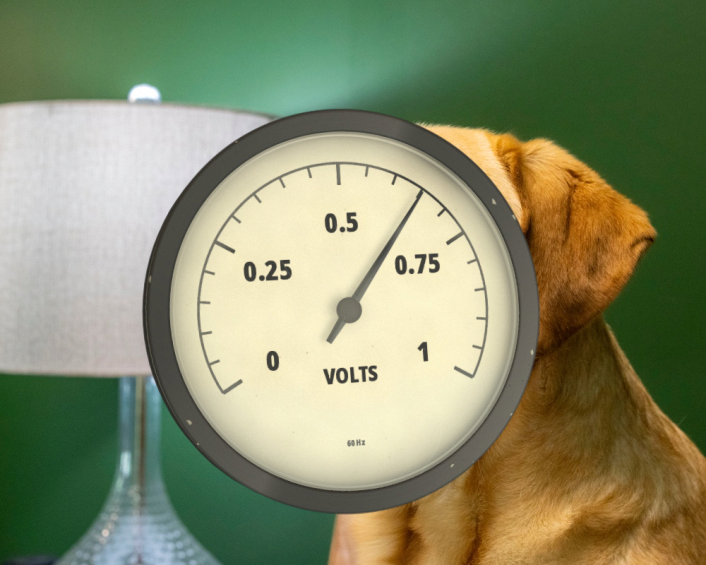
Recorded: **0.65** V
